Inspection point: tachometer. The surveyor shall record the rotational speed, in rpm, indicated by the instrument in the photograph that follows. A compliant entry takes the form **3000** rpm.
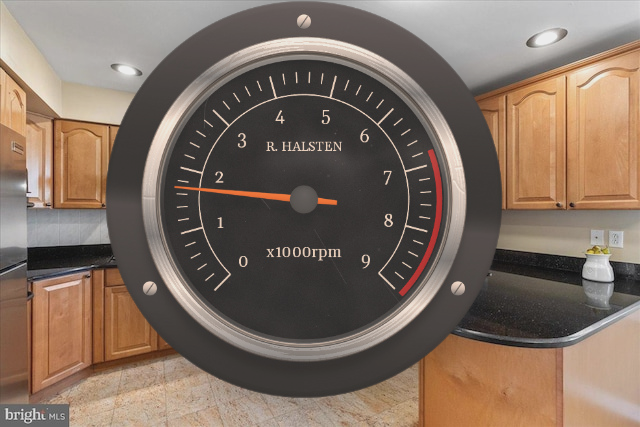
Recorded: **1700** rpm
